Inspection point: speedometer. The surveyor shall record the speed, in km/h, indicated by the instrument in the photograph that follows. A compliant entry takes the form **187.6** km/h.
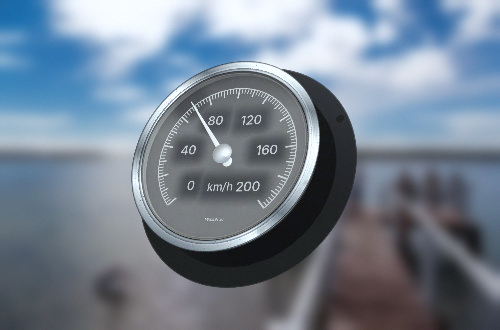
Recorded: **70** km/h
